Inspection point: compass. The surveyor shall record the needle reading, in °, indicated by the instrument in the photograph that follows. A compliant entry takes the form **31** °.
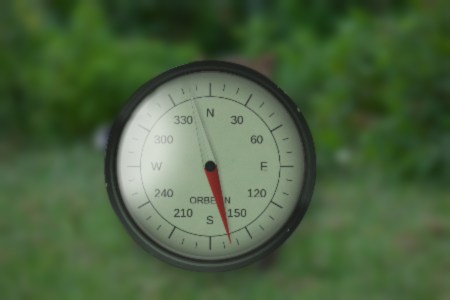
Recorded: **165** °
